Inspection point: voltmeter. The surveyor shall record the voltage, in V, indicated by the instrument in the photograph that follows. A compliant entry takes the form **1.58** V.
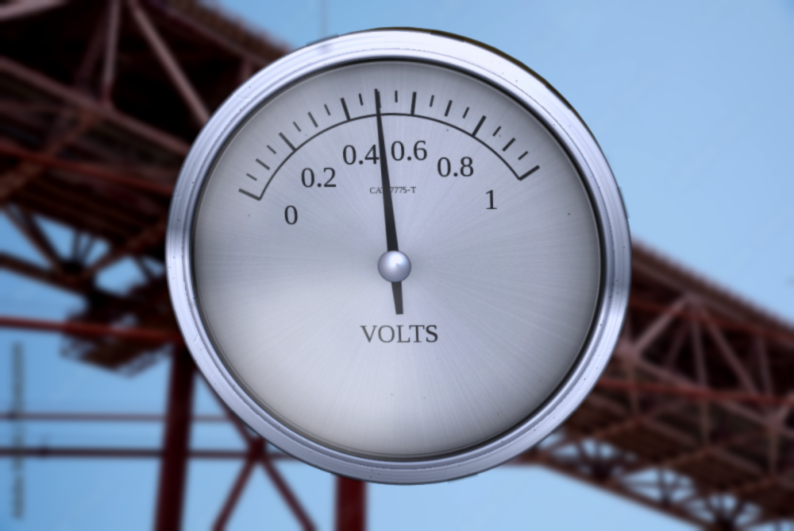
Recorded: **0.5** V
